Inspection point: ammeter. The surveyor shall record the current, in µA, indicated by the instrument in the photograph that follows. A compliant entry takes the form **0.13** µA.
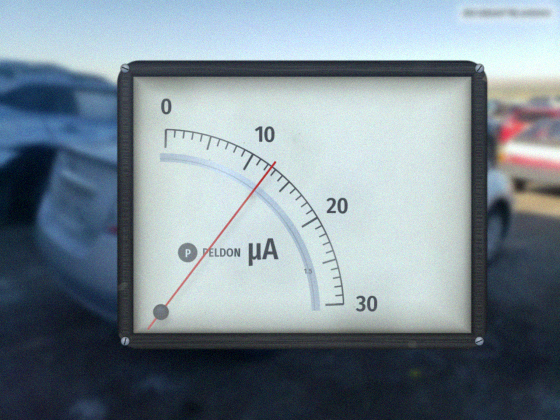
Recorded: **12.5** µA
